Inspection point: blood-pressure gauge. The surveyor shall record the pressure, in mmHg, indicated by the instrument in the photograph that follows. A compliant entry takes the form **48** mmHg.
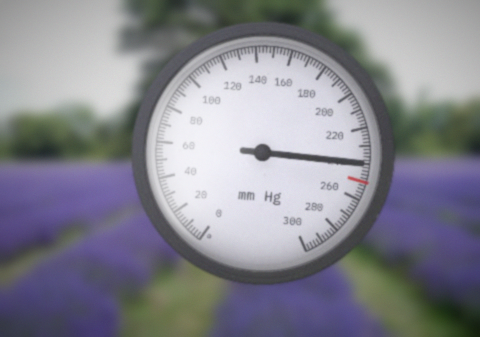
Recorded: **240** mmHg
